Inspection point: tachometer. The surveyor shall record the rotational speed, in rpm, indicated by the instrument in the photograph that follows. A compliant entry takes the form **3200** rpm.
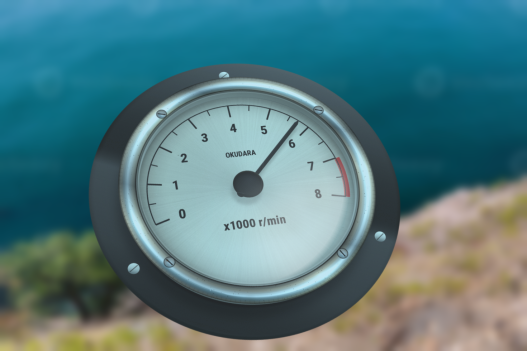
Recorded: **5750** rpm
